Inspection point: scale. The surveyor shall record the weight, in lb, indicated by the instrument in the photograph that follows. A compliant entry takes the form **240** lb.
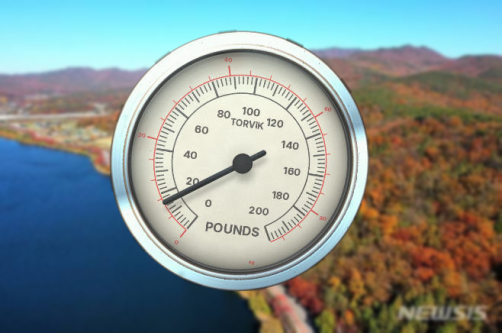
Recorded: **16** lb
